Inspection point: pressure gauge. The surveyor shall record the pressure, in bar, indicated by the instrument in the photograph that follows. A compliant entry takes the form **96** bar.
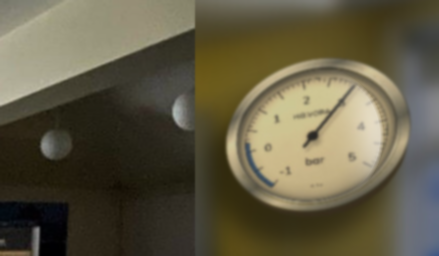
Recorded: **3** bar
